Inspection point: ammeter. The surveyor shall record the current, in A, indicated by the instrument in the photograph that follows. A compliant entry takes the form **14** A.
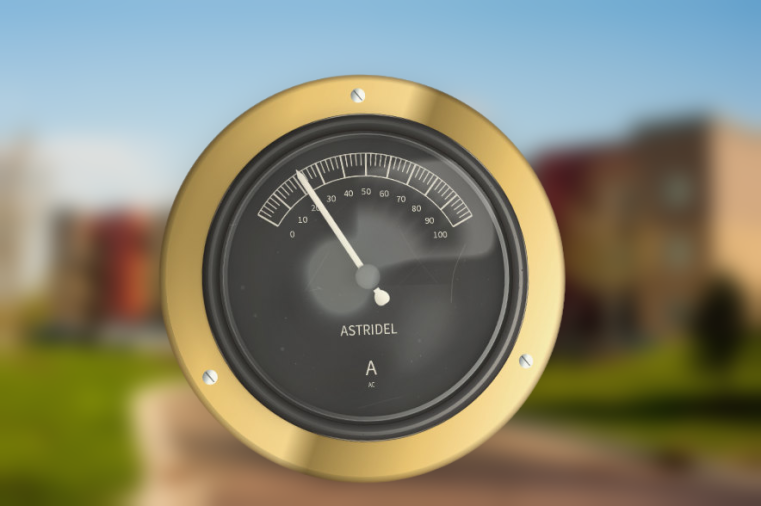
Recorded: **22** A
